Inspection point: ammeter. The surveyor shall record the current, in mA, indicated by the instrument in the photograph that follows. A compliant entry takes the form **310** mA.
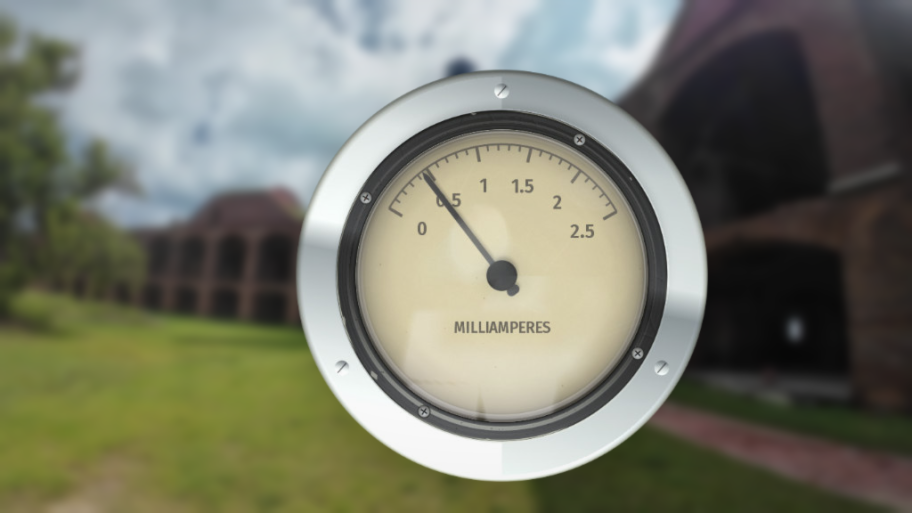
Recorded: **0.45** mA
